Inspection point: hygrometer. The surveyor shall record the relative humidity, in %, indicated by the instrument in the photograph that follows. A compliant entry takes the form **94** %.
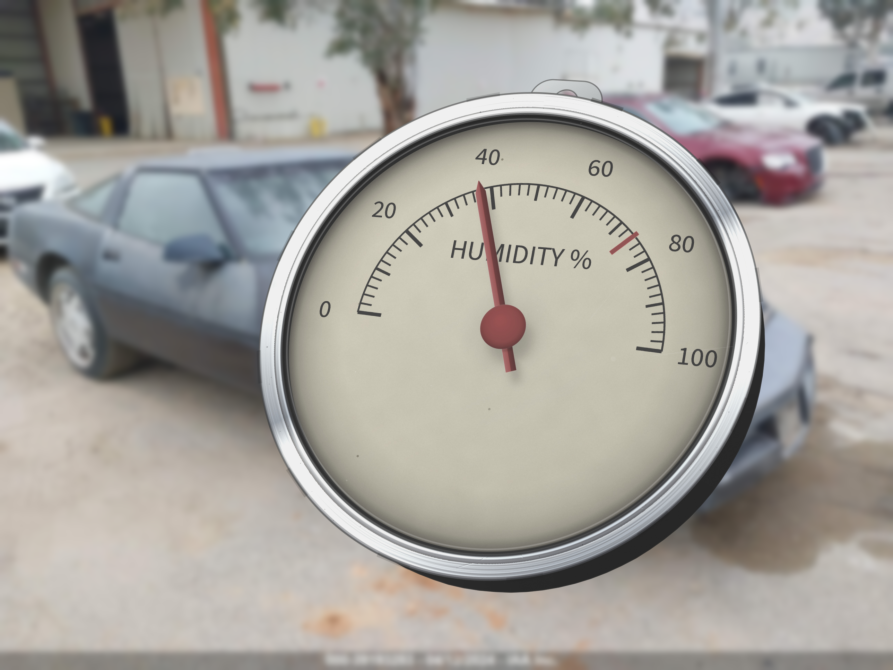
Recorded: **38** %
